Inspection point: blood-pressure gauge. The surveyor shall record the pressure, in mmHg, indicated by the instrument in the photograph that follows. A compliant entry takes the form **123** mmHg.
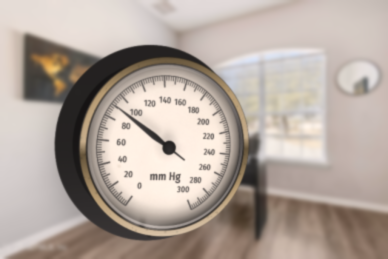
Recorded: **90** mmHg
